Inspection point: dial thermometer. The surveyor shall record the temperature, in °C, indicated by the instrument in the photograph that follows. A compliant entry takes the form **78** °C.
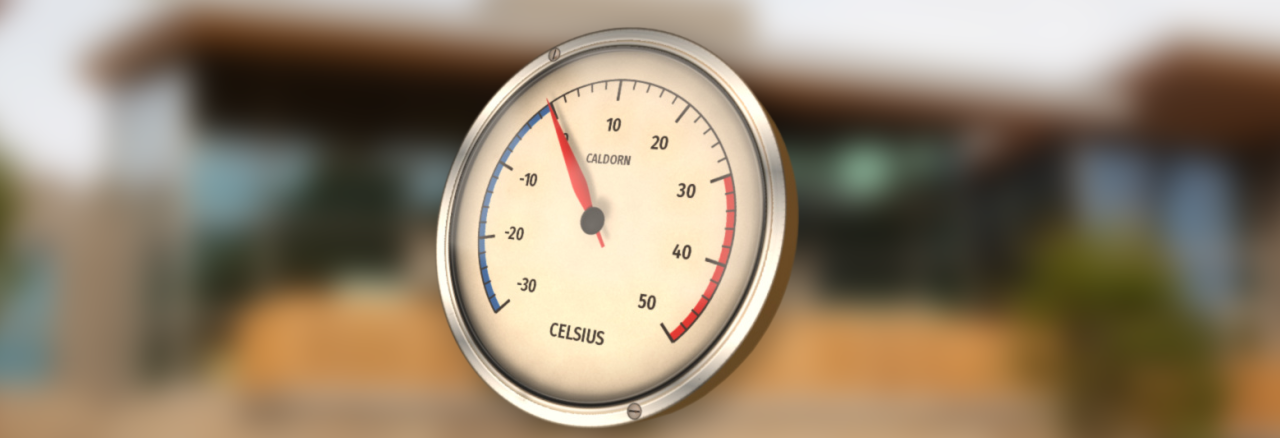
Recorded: **0** °C
